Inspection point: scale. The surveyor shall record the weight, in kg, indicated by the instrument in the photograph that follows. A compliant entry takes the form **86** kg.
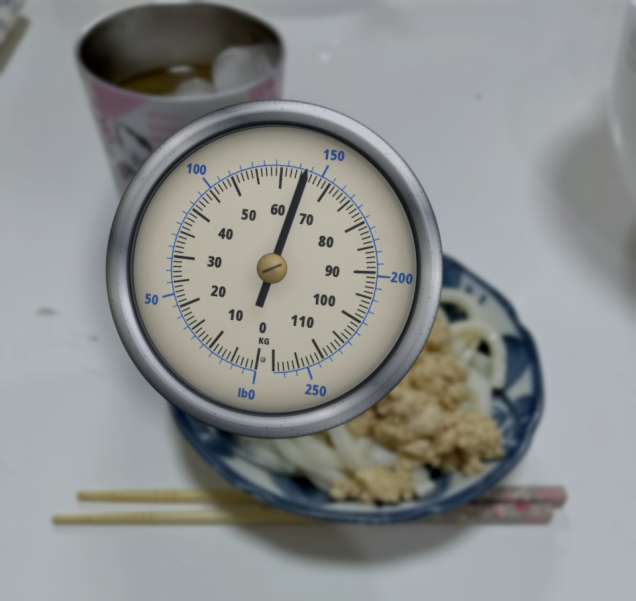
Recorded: **65** kg
